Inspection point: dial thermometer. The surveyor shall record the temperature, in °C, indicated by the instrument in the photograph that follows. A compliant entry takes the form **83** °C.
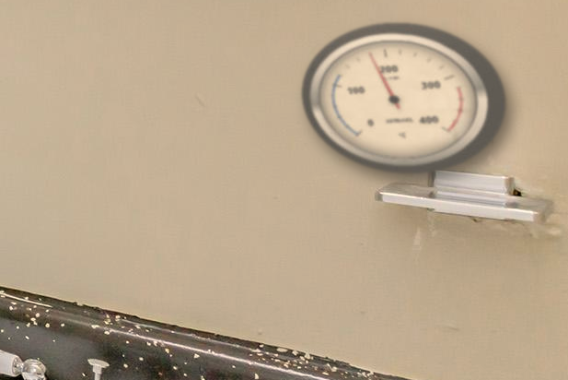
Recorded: **180** °C
